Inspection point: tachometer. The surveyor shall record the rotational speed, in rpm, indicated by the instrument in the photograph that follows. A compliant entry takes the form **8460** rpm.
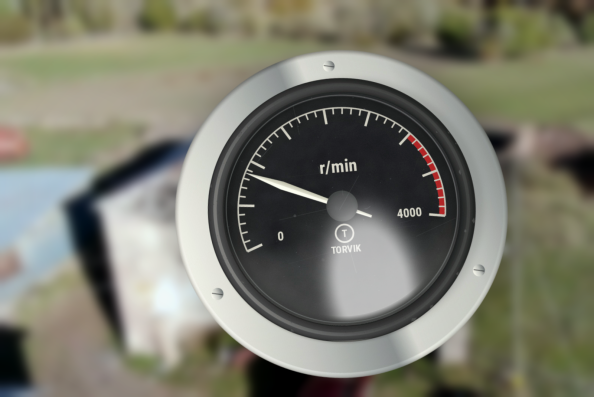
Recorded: **850** rpm
